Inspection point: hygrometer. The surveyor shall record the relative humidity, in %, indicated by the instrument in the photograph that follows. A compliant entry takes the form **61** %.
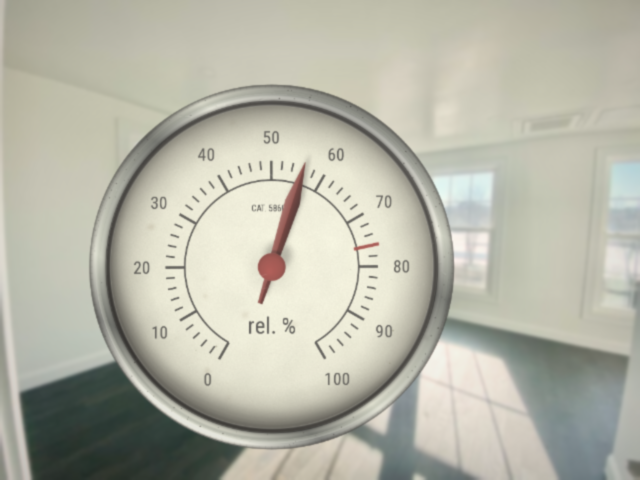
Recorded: **56** %
